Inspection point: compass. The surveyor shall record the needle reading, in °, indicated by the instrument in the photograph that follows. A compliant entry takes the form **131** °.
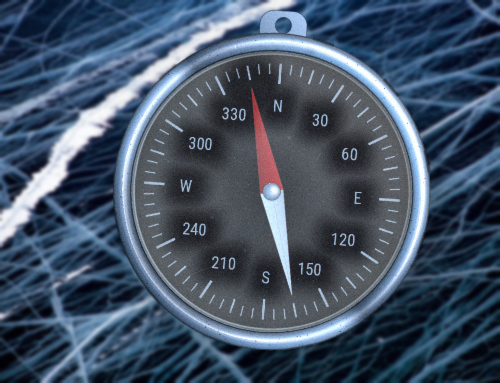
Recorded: **345** °
